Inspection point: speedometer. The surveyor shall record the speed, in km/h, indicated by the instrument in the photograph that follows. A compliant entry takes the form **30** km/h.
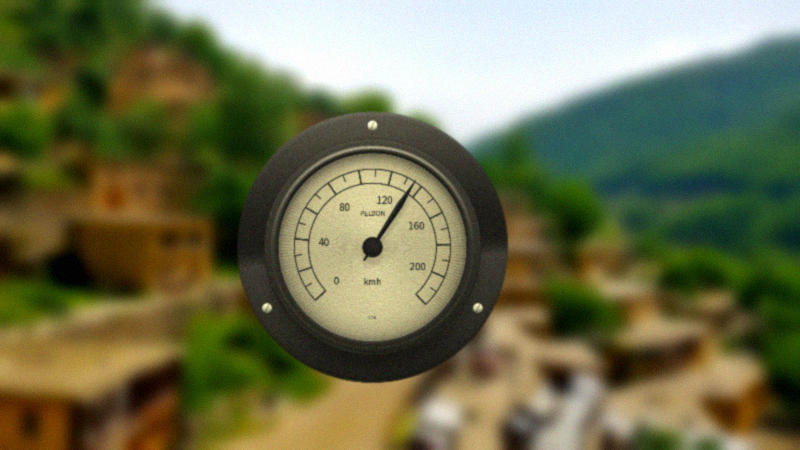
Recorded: **135** km/h
